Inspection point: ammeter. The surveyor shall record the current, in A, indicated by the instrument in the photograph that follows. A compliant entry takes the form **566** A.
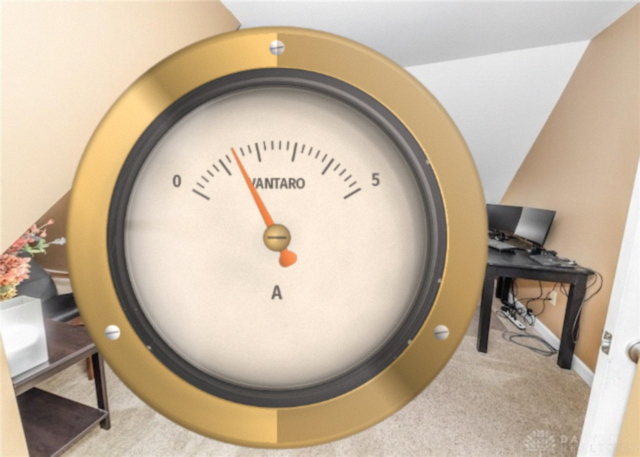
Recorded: **1.4** A
